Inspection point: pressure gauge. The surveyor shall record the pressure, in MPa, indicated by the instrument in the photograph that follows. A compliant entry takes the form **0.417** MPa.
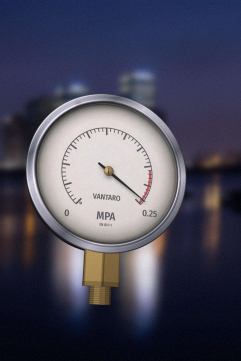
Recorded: **0.245** MPa
